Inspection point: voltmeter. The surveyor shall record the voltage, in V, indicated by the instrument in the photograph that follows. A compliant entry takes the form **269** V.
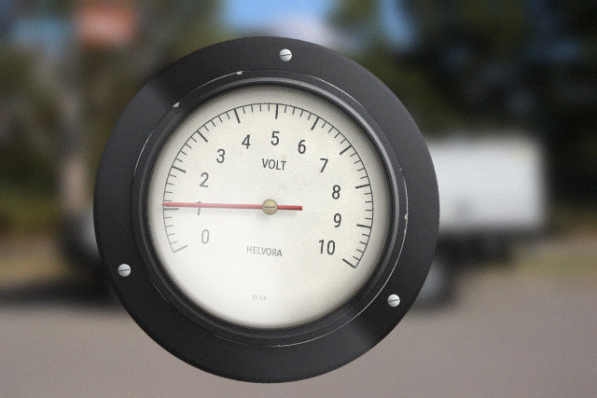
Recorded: **1.1** V
